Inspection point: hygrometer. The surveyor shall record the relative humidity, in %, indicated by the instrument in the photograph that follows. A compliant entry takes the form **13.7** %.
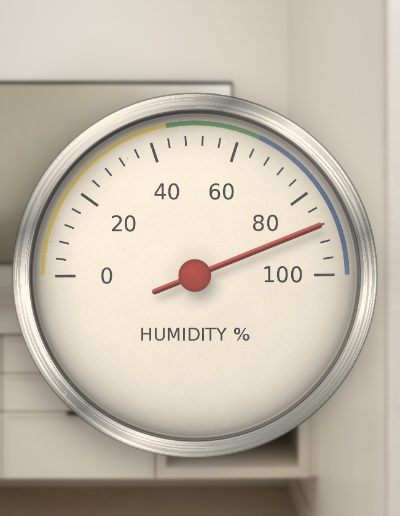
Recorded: **88** %
